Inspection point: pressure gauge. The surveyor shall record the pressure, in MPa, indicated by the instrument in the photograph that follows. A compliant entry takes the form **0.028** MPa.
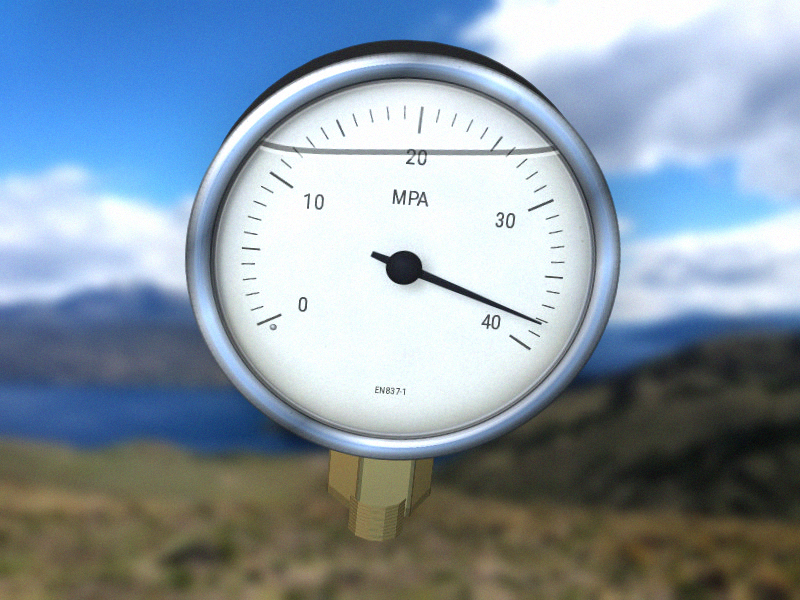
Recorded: **38** MPa
